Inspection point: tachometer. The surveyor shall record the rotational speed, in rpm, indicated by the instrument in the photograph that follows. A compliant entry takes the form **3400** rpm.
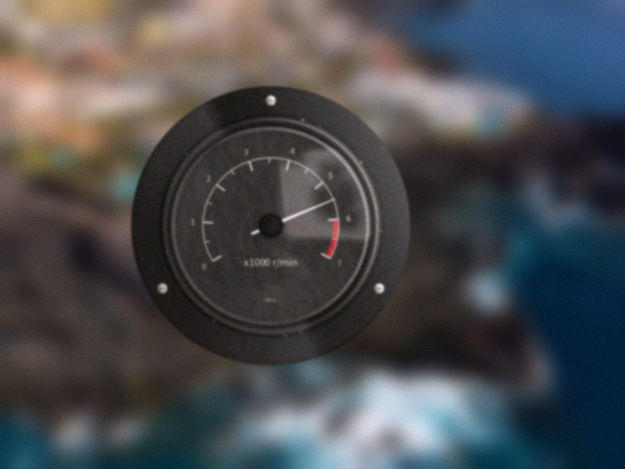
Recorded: **5500** rpm
